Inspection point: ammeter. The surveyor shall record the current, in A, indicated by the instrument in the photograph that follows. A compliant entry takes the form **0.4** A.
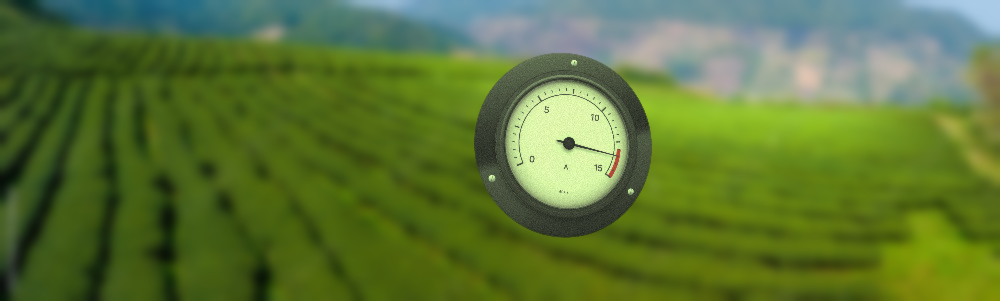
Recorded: **13.5** A
